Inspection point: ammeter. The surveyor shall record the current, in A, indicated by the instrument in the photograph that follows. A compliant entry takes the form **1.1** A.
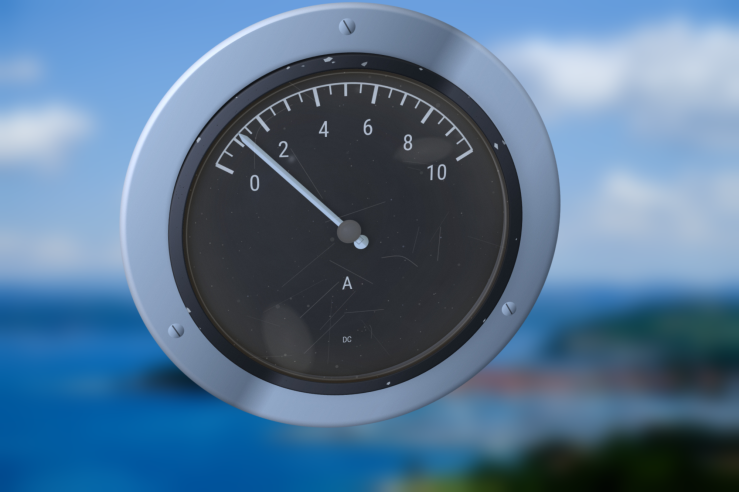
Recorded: **1.25** A
